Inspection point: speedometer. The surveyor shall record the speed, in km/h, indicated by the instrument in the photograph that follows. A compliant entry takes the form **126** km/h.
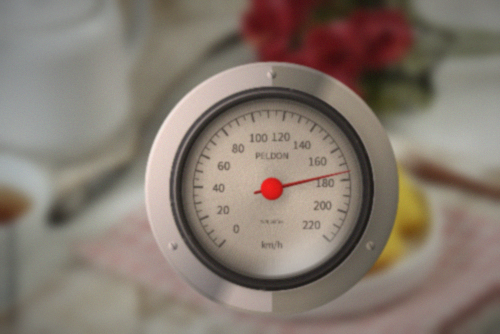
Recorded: **175** km/h
